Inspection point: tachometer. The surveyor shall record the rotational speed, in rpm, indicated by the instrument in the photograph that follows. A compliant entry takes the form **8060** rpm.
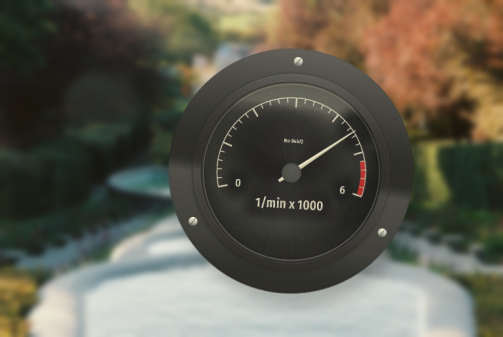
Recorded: **4500** rpm
